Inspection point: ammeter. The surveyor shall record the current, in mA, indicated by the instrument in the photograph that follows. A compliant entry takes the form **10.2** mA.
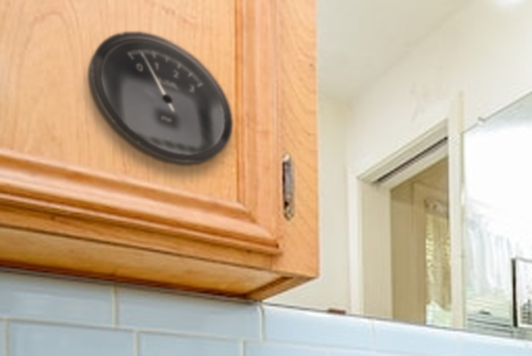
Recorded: **0.5** mA
